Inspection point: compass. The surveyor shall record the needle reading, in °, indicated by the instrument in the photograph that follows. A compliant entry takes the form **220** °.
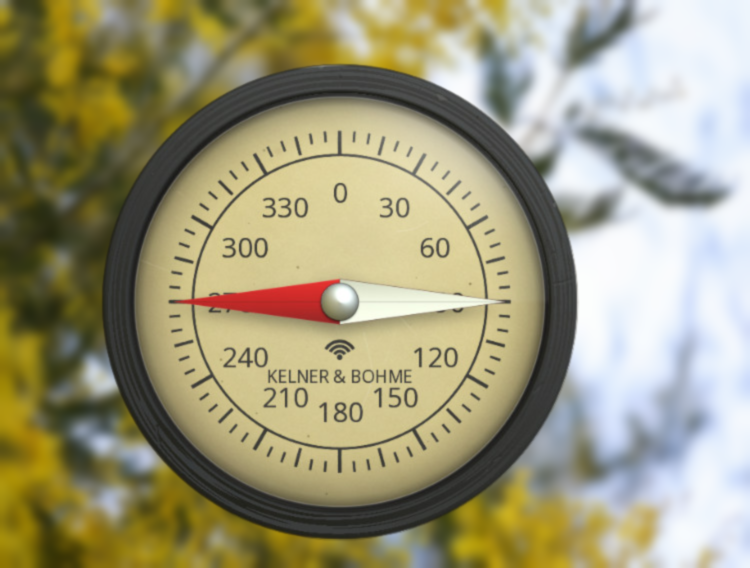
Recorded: **270** °
